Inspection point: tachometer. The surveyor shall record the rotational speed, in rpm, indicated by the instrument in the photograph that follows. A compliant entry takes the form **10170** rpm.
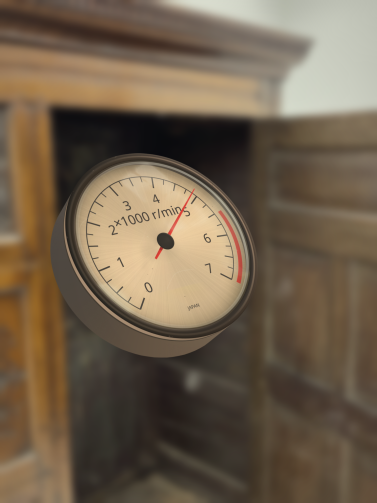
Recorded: **4875** rpm
